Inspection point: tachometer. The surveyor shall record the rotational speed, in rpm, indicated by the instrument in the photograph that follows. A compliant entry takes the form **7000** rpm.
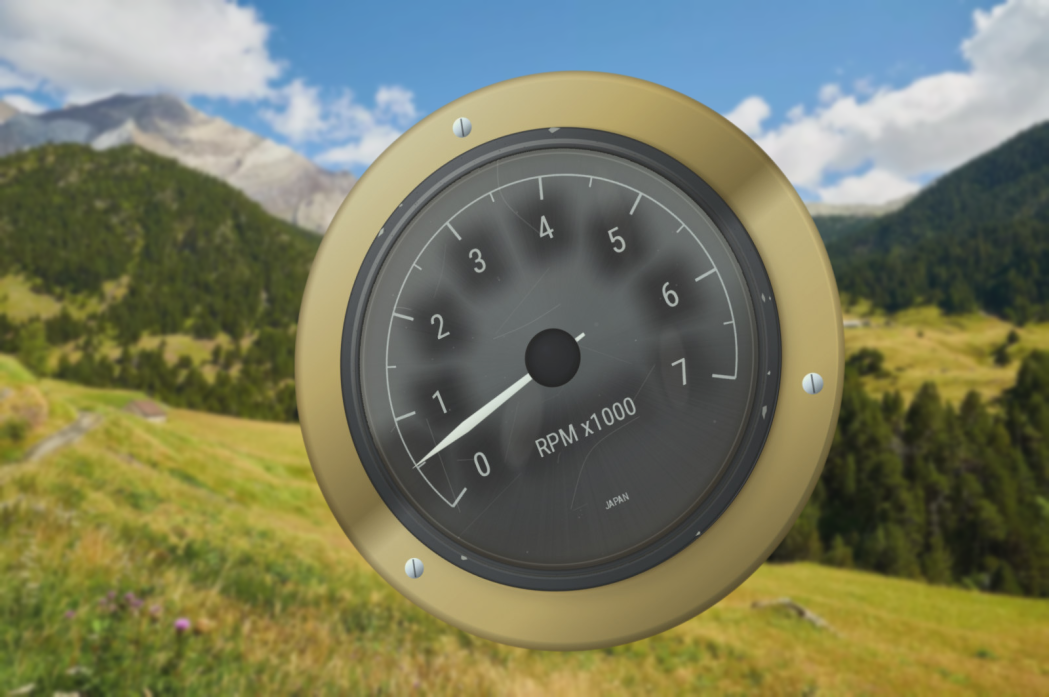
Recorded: **500** rpm
